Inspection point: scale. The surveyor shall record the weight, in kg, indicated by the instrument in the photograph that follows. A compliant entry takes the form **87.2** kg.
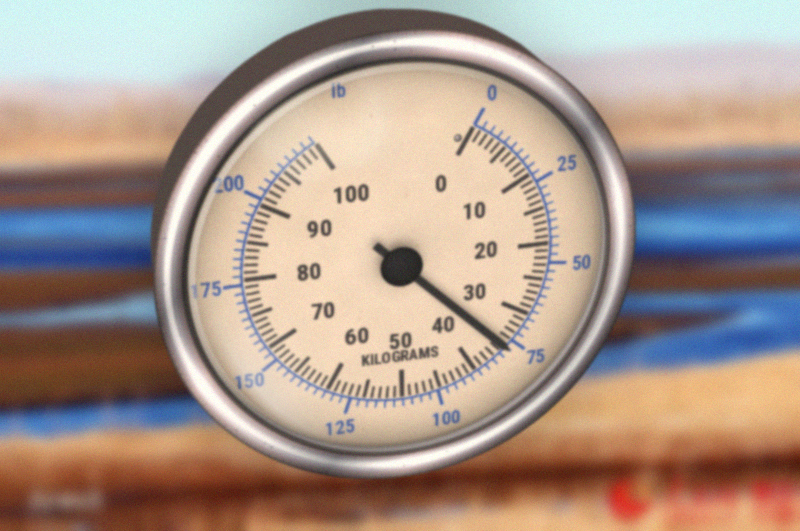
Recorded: **35** kg
